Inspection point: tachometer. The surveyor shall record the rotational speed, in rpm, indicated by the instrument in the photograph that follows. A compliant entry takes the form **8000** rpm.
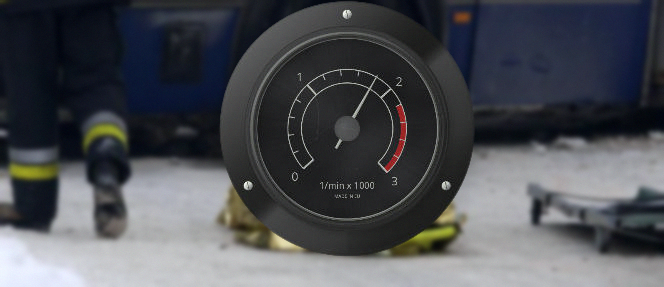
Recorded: **1800** rpm
